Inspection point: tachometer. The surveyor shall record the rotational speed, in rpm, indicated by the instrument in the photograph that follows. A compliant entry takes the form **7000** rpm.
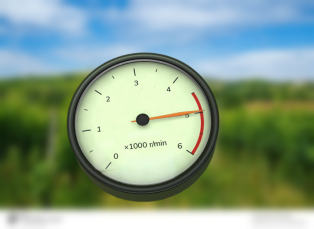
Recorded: **5000** rpm
